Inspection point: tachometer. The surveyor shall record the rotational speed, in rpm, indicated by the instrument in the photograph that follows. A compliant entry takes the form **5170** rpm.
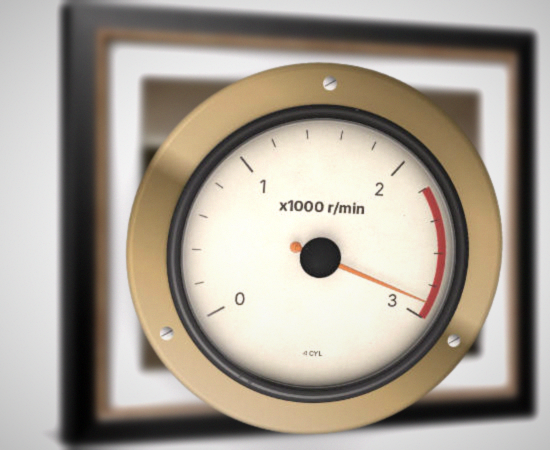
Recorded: **2900** rpm
